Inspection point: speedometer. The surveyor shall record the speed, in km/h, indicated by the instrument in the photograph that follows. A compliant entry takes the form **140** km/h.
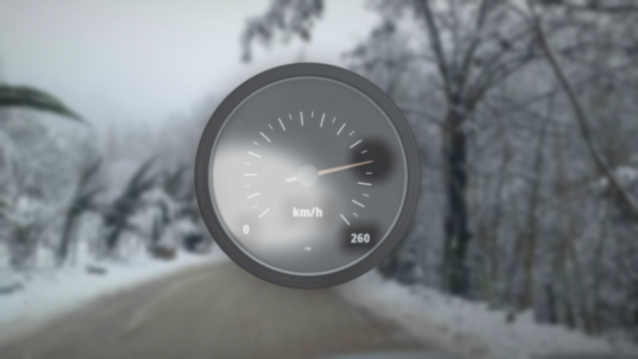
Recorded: **200** km/h
